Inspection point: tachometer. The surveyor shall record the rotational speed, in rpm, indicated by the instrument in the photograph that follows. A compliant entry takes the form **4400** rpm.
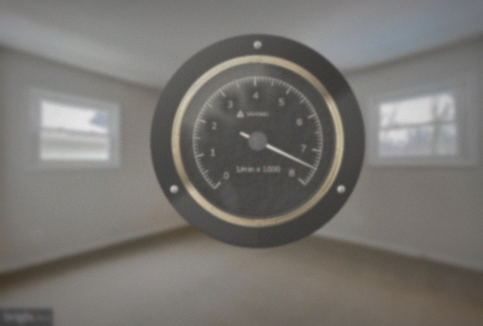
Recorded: **7500** rpm
